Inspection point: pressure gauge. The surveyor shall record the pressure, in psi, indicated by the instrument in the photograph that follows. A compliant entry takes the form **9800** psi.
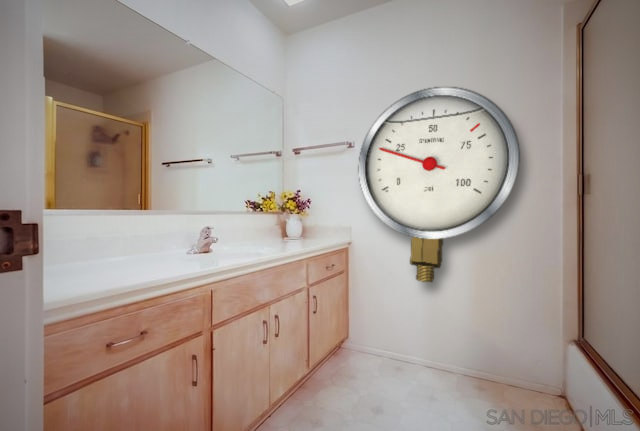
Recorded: **20** psi
